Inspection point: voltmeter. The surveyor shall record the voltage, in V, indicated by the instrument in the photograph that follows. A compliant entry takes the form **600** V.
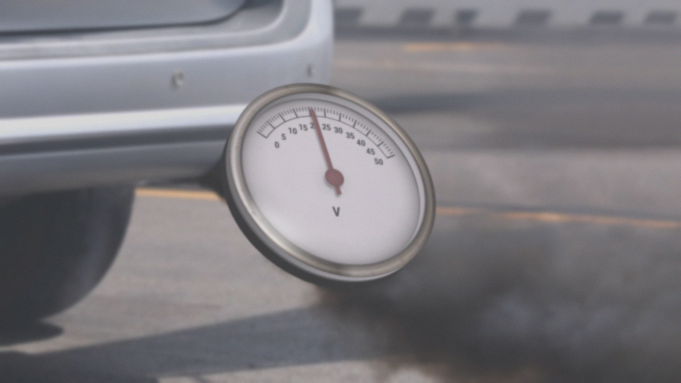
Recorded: **20** V
